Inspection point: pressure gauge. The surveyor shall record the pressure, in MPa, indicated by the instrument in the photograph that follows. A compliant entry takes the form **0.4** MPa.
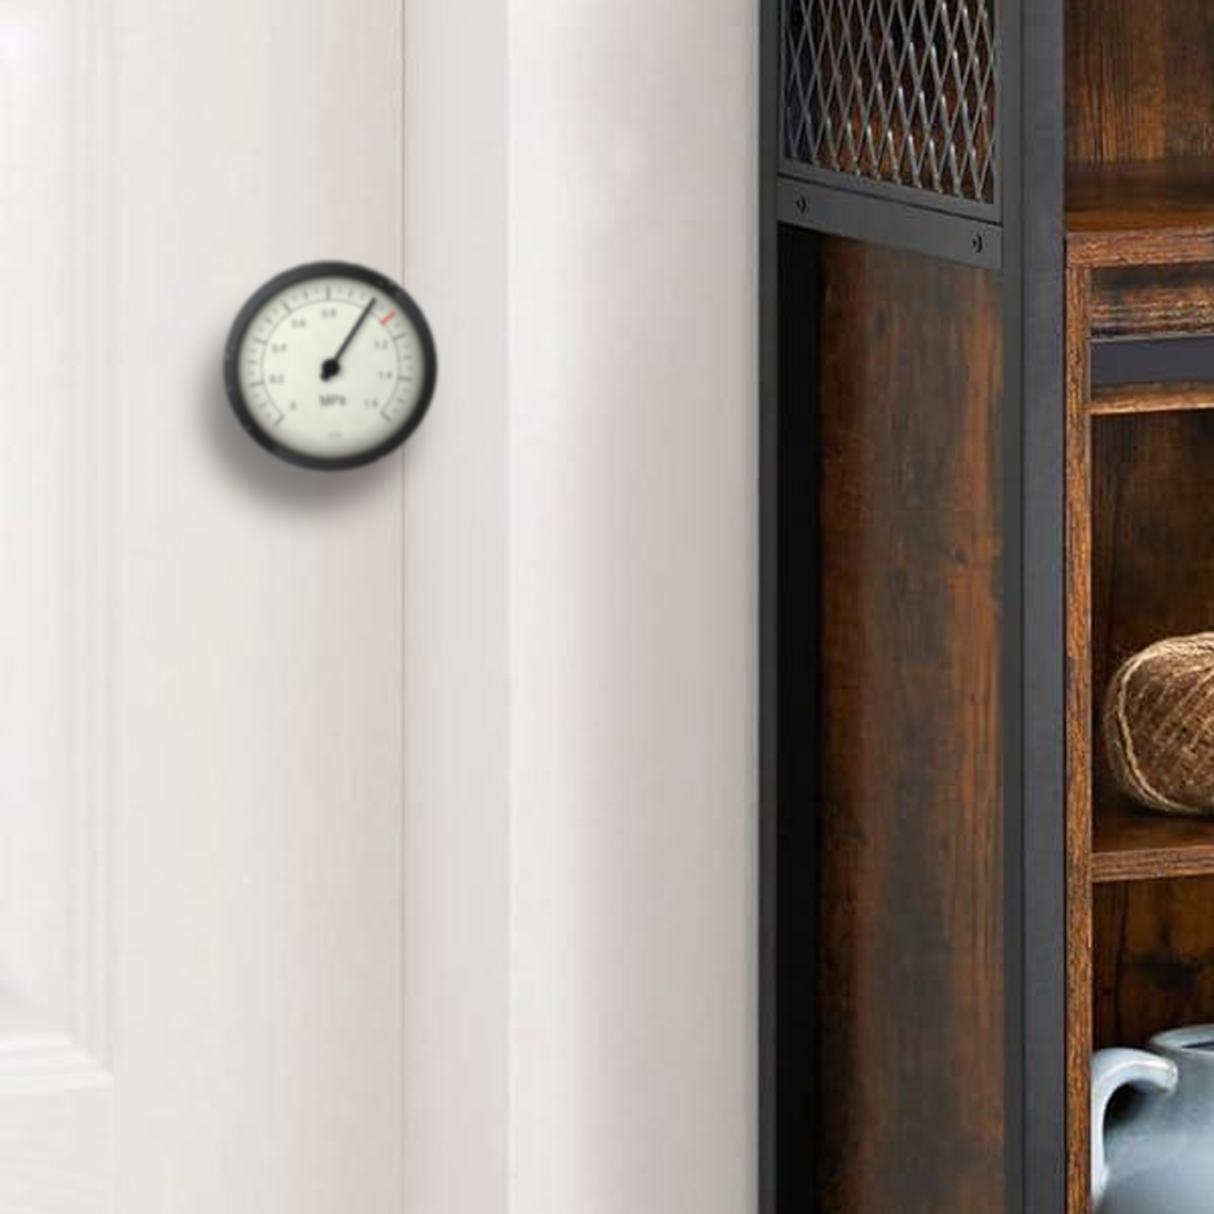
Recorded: **1** MPa
